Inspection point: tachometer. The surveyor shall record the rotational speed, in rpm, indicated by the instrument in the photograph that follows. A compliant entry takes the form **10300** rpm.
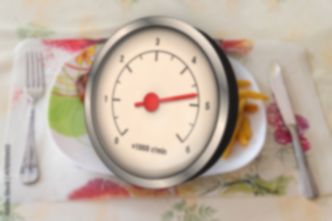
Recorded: **4750** rpm
